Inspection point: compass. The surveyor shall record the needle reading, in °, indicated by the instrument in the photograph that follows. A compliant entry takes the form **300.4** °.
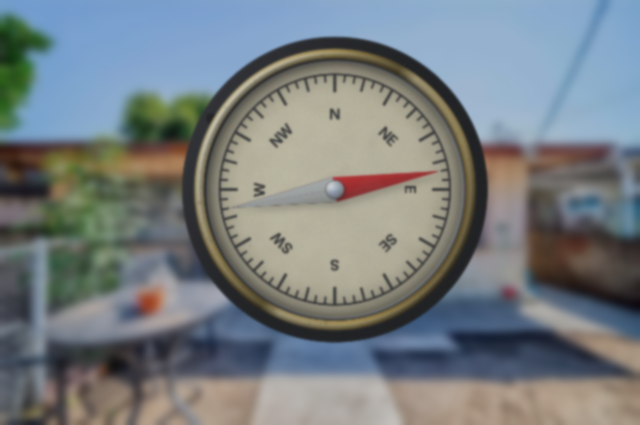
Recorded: **80** °
